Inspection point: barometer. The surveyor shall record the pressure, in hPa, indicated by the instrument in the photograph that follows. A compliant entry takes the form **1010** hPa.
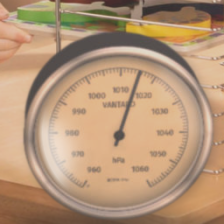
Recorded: **1015** hPa
